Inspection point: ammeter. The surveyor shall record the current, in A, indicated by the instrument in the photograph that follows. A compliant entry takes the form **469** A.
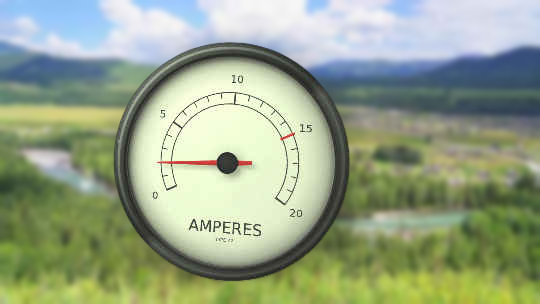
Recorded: **2** A
